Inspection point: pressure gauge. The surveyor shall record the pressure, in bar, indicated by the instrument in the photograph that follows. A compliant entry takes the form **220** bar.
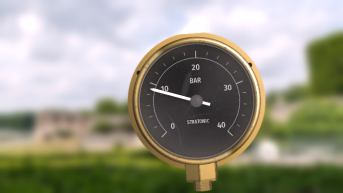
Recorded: **9** bar
